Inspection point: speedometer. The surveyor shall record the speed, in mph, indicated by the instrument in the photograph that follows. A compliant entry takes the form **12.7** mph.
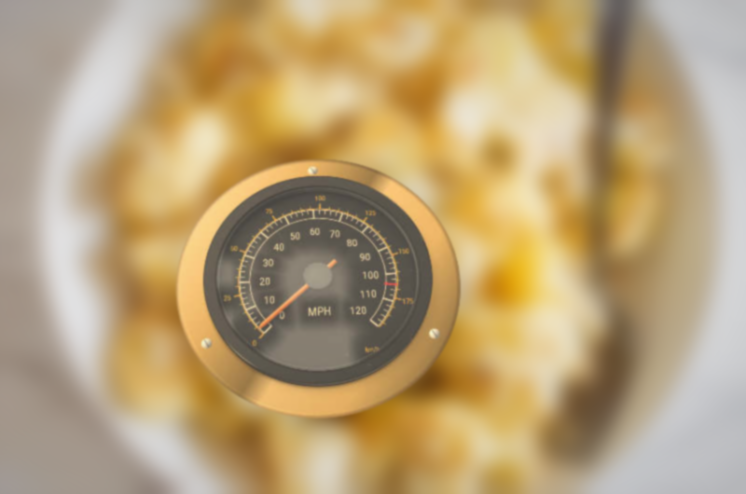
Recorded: **2** mph
